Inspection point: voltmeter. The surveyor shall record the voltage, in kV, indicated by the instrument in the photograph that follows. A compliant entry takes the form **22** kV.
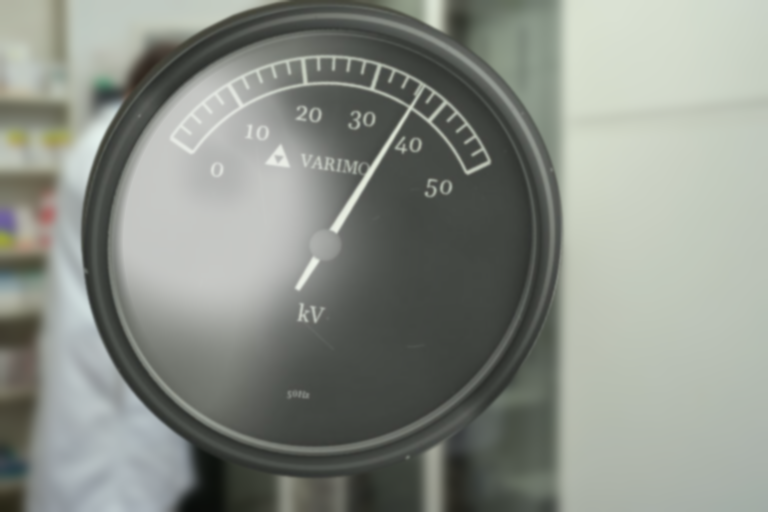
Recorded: **36** kV
